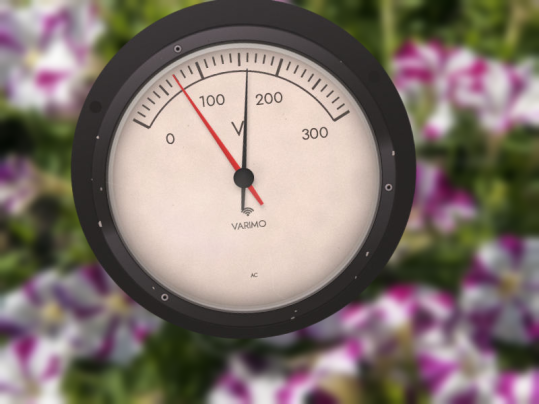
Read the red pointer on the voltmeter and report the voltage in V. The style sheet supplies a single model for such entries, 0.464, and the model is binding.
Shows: 70
